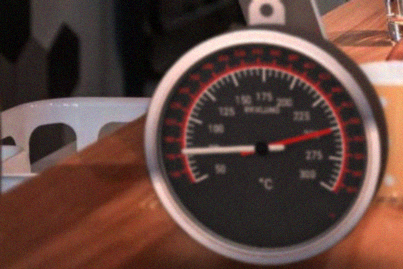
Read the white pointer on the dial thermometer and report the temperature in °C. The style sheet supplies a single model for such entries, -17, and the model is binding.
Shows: 75
